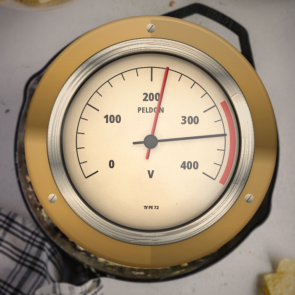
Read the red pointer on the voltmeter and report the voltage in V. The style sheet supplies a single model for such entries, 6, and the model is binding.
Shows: 220
